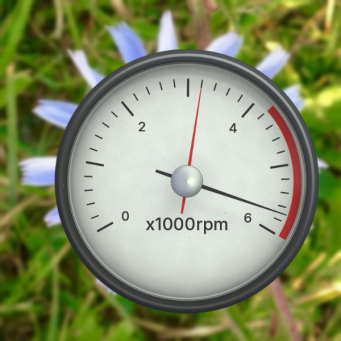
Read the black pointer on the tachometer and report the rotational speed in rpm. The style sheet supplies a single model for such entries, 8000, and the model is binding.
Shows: 5700
